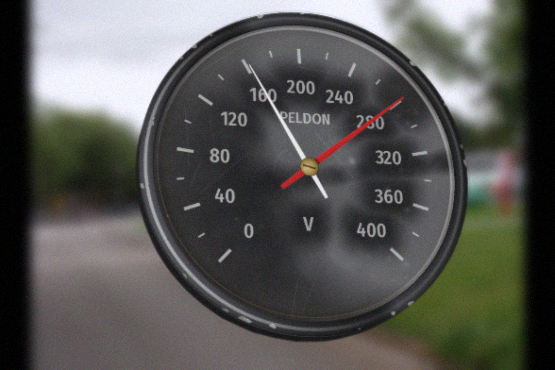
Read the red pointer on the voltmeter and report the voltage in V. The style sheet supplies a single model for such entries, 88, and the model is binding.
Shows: 280
